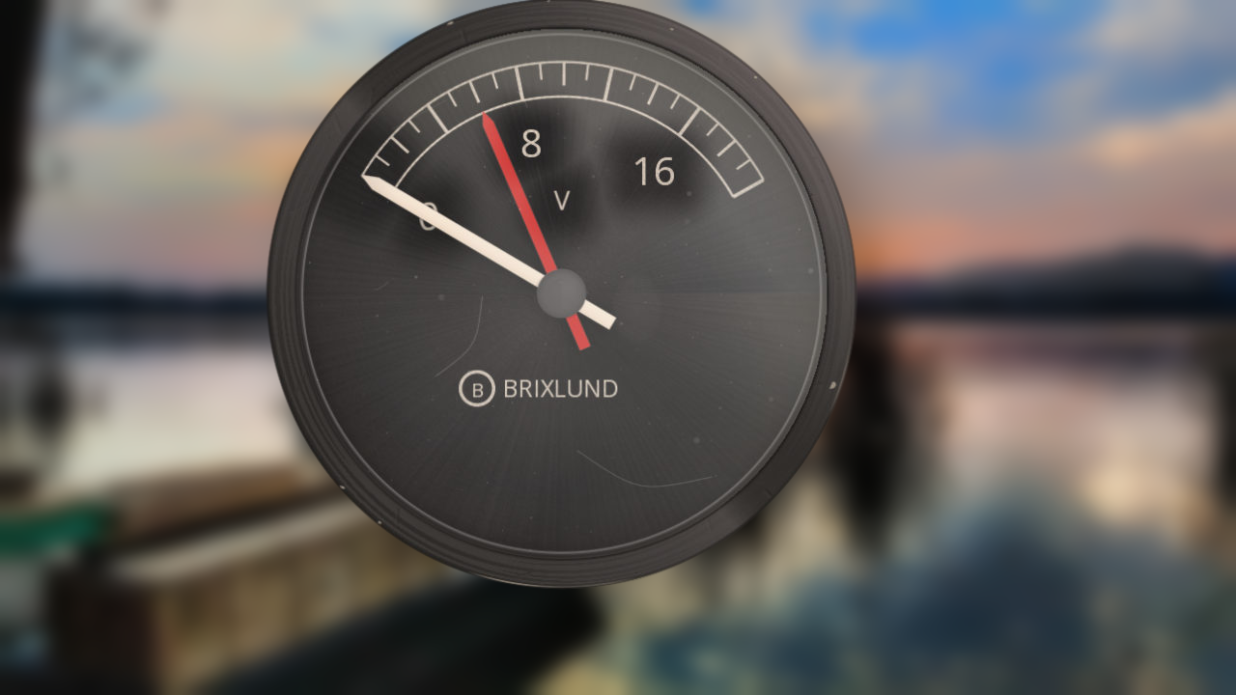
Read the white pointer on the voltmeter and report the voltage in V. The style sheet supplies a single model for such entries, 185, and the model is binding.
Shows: 0
